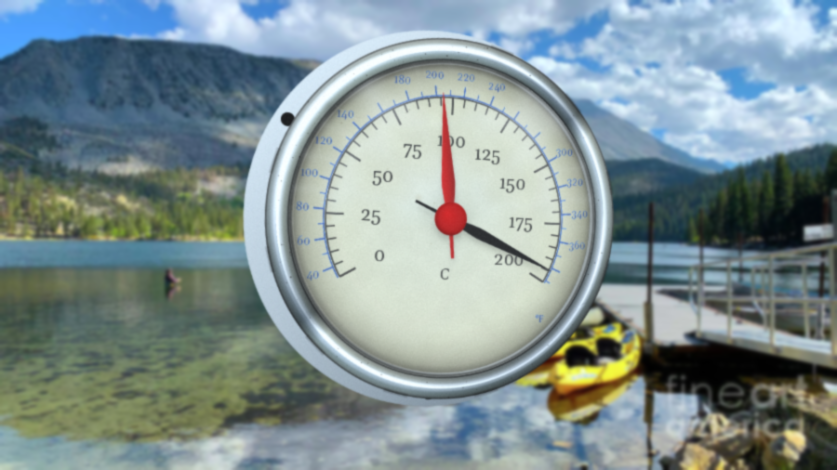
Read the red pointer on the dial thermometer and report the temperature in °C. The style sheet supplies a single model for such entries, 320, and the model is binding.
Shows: 95
